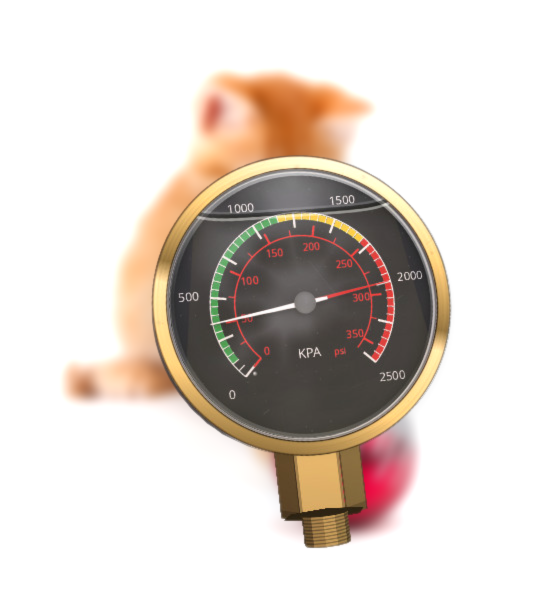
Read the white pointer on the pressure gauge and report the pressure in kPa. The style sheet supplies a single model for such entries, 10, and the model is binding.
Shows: 350
